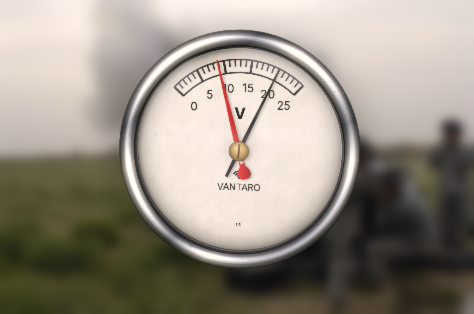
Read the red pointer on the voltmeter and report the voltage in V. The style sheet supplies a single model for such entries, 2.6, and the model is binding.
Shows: 9
